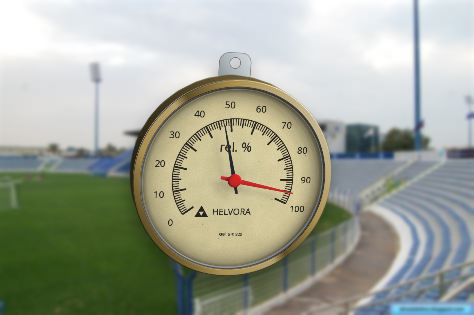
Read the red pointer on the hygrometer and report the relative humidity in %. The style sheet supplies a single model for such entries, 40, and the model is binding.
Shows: 95
